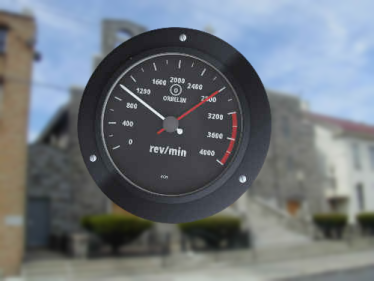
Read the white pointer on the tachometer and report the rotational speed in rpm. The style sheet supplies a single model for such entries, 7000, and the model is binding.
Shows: 1000
